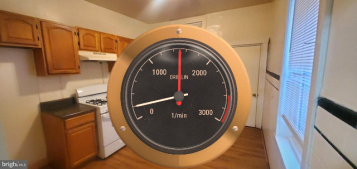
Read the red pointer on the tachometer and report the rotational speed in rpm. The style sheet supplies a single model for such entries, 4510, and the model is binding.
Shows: 1500
